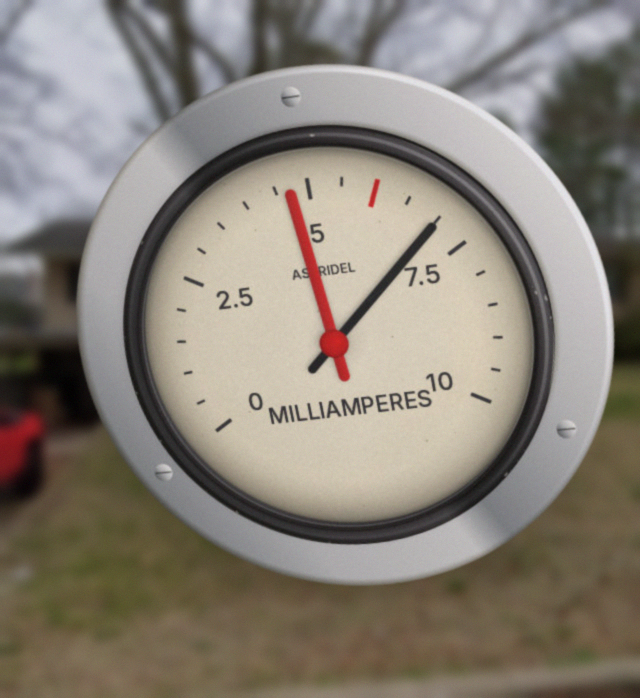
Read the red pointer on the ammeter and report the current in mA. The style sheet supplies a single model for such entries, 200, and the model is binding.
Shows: 4.75
